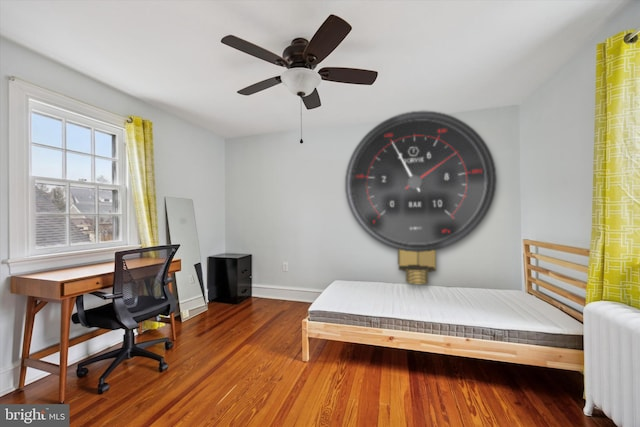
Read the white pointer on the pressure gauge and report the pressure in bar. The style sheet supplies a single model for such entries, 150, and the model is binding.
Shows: 4
